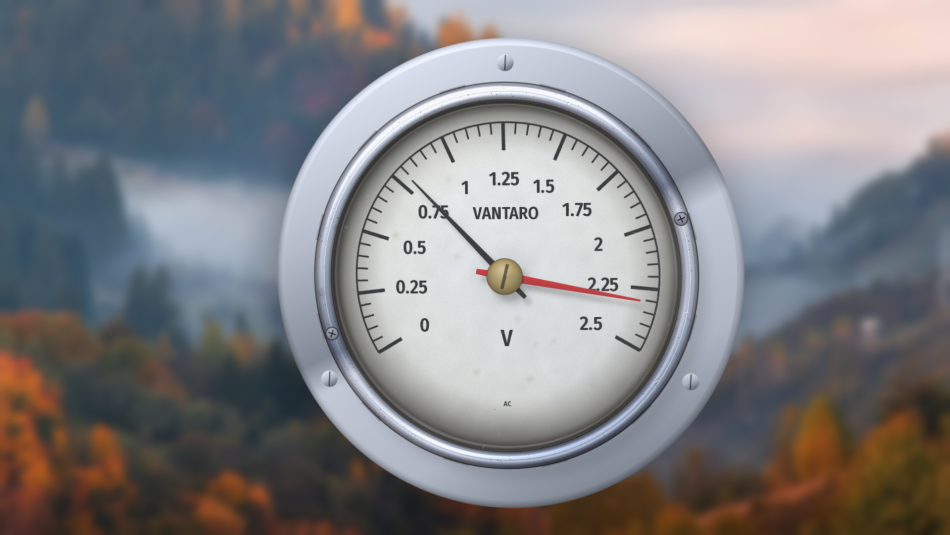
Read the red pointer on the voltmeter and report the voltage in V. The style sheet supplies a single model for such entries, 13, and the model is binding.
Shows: 2.3
